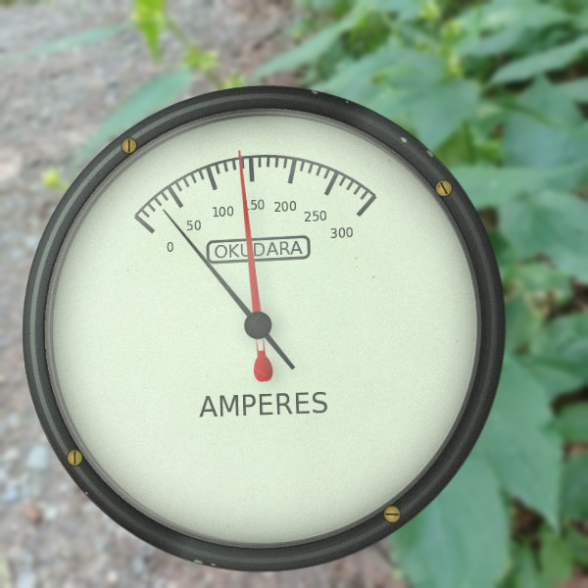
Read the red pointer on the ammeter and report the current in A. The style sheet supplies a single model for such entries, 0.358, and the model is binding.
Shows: 140
